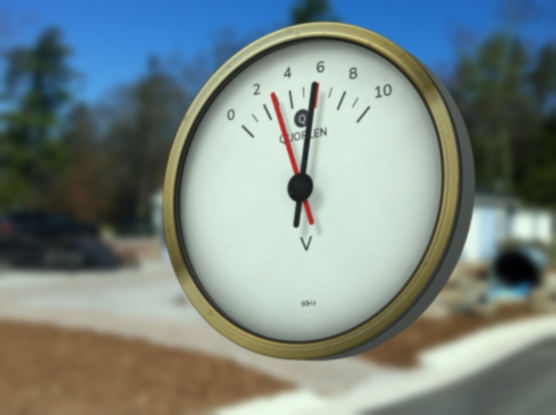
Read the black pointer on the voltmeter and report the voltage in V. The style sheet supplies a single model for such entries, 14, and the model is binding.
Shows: 6
